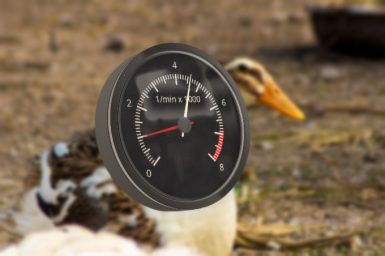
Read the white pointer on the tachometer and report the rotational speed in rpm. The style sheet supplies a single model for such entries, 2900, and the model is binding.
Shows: 4500
